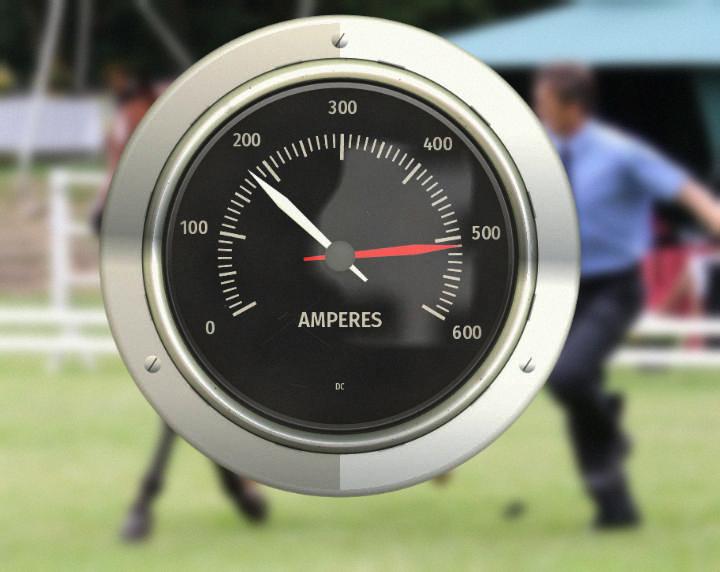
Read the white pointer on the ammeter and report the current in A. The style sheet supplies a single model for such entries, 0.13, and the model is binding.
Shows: 180
